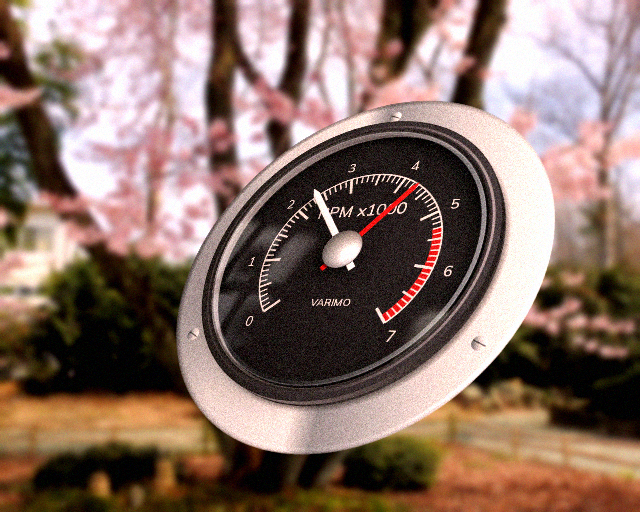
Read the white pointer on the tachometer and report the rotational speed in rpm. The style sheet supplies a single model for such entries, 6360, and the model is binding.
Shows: 2400
